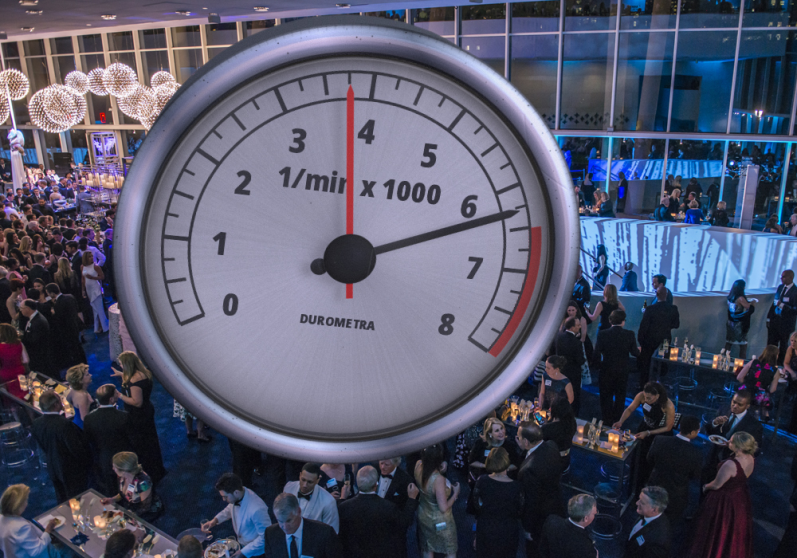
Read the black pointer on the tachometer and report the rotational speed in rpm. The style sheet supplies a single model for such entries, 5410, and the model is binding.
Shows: 6250
